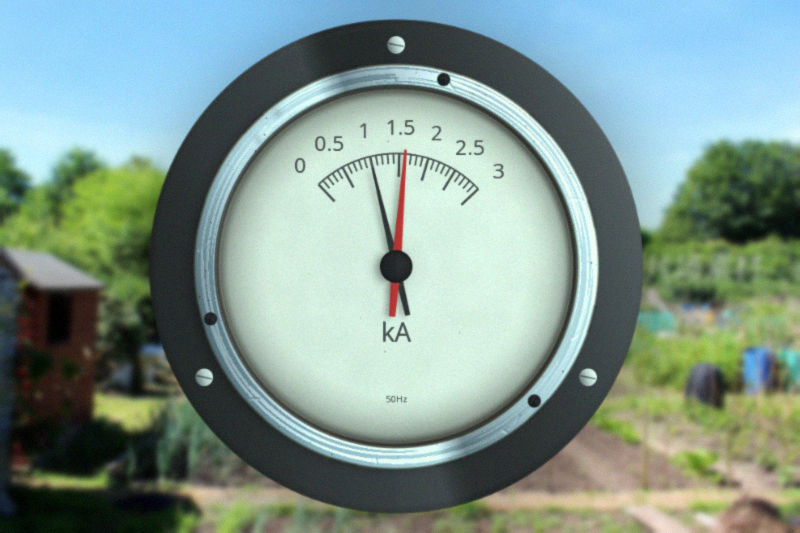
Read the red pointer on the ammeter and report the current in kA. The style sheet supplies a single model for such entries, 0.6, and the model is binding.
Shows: 1.6
